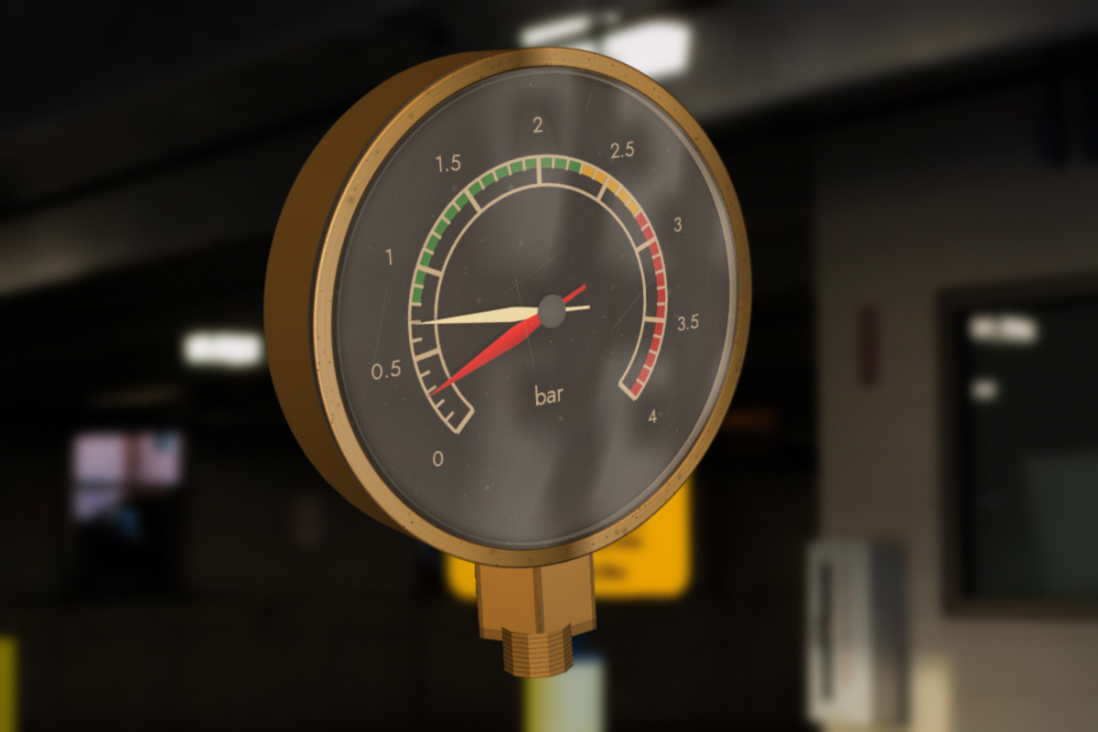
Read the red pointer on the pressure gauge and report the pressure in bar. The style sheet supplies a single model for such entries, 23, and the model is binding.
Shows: 0.3
